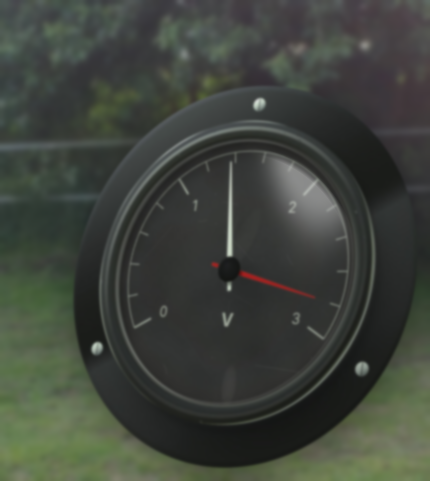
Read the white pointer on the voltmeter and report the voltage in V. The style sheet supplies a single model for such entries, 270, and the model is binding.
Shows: 1.4
